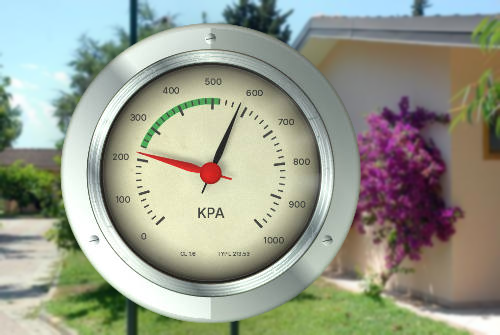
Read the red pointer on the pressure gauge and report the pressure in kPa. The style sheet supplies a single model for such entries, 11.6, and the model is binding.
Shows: 220
